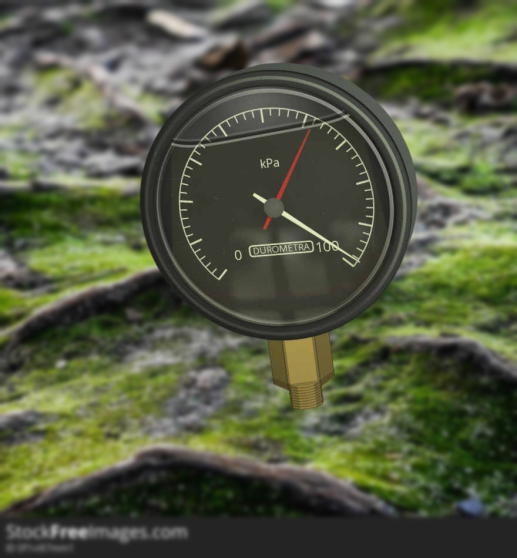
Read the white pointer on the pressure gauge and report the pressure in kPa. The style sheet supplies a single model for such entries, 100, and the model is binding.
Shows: 98
